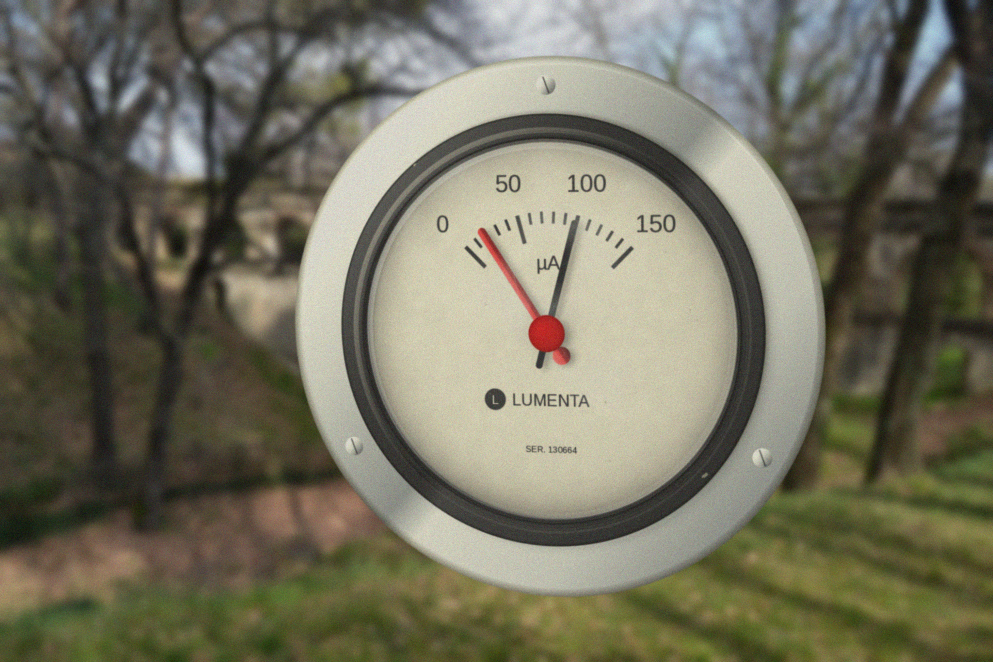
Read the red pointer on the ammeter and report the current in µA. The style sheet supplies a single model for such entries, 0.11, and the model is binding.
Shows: 20
